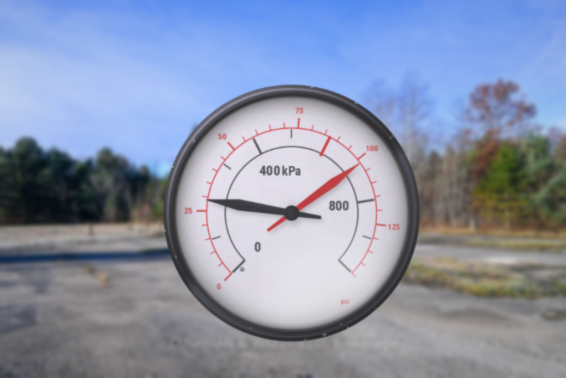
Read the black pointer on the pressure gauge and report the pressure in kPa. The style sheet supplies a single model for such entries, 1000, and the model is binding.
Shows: 200
